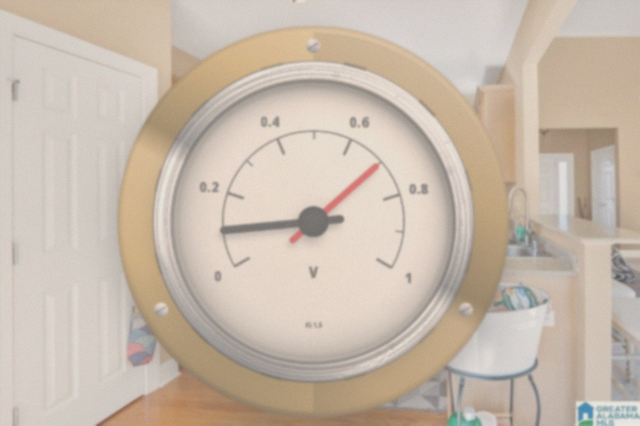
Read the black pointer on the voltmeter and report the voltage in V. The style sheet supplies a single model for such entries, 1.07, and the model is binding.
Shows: 0.1
